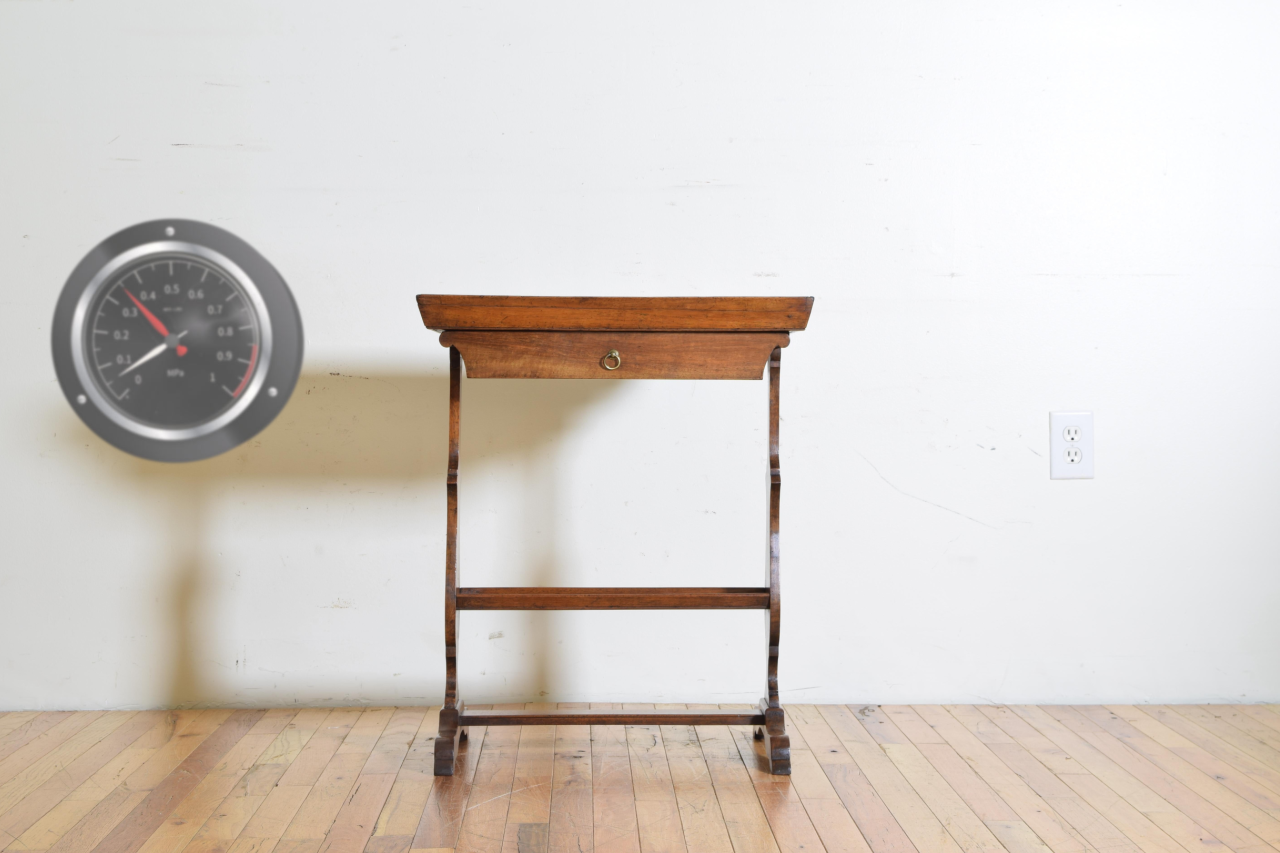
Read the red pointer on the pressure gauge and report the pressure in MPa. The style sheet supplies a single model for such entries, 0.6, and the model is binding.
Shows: 0.35
